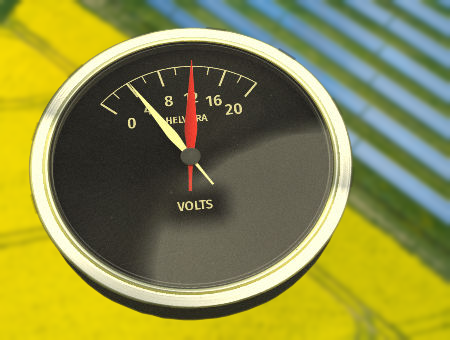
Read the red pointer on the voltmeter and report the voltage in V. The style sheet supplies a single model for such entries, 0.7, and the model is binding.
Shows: 12
